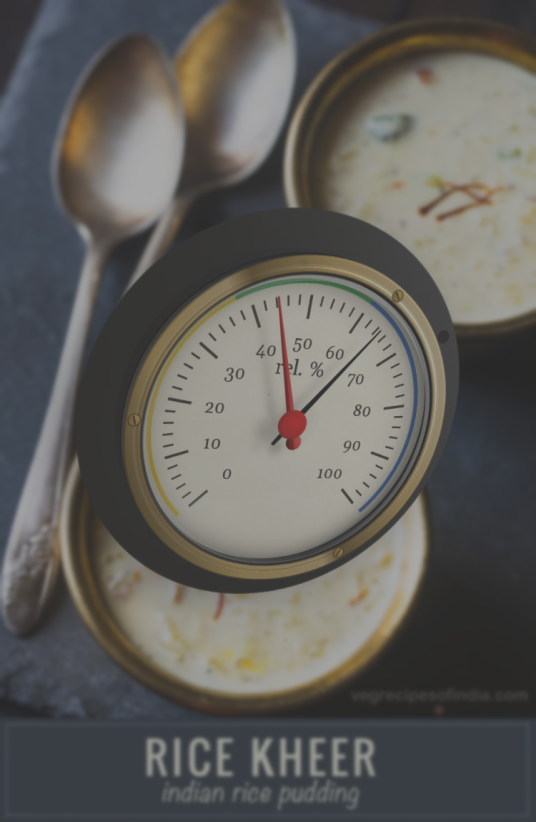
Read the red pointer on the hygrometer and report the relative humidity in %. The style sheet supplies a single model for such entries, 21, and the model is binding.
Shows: 44
